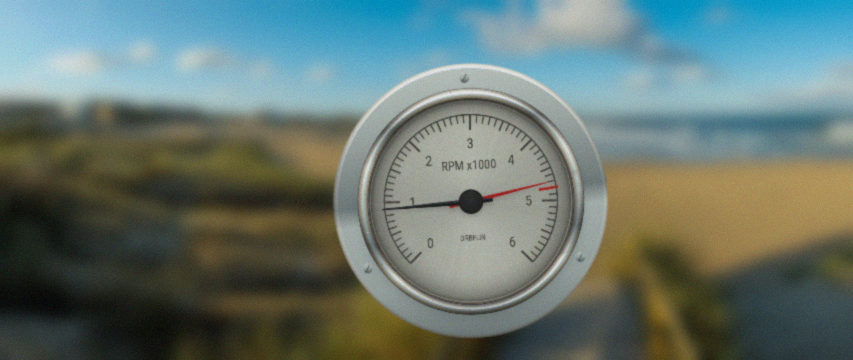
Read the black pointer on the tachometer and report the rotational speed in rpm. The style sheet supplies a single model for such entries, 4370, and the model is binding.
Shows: 900
